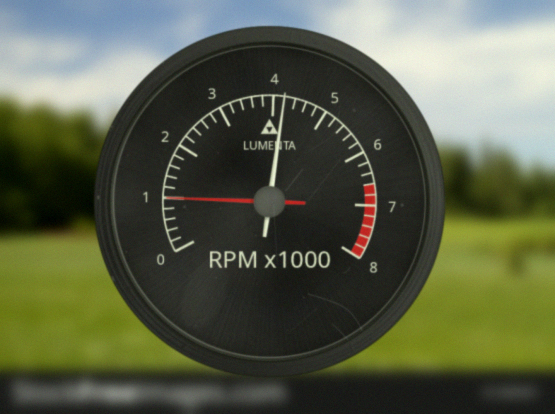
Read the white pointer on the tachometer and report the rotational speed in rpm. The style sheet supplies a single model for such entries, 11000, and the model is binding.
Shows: 4200
